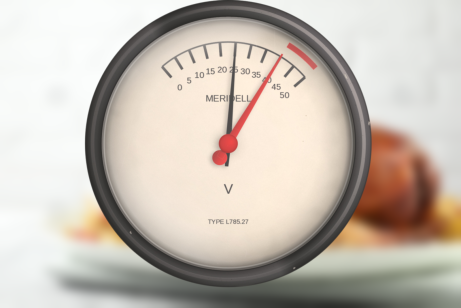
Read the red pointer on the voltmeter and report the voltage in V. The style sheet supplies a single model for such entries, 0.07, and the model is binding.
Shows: 40
